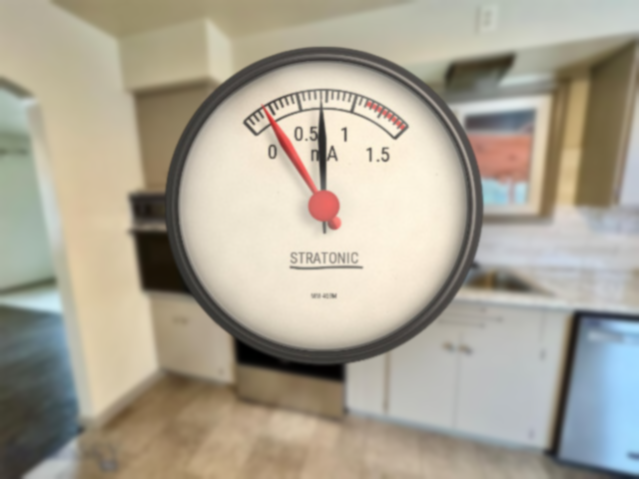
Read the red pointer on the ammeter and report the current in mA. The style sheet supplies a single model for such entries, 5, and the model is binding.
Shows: 0.2
